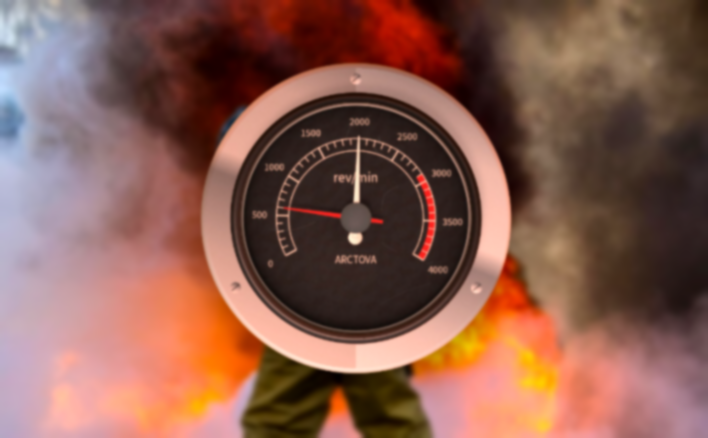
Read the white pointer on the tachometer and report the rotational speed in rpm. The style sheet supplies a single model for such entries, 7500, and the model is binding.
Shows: 2000
